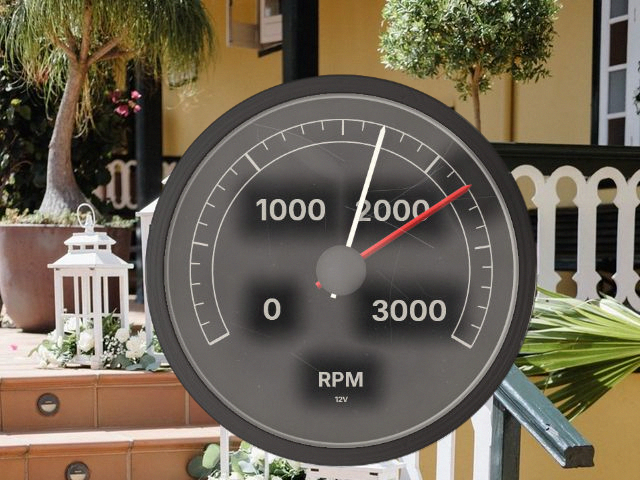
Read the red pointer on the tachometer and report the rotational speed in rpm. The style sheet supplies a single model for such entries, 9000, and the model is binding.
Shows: 2200
